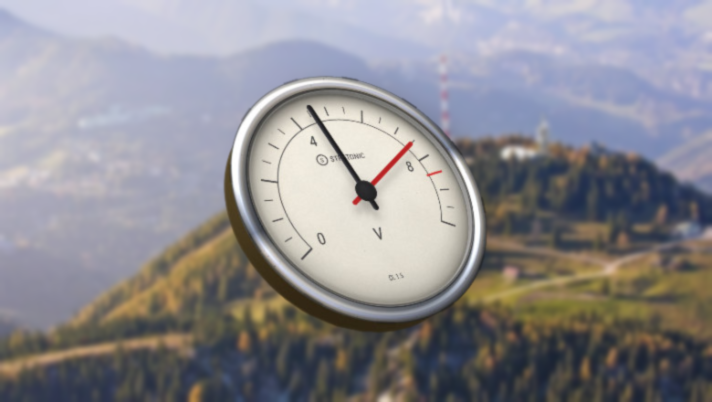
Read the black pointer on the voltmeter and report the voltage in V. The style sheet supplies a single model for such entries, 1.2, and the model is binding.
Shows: 4.5
